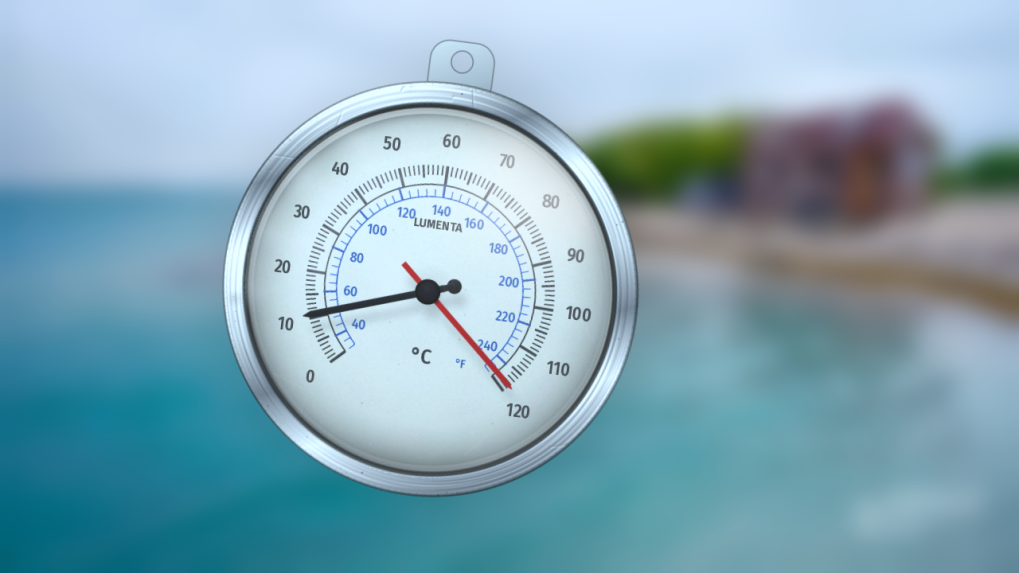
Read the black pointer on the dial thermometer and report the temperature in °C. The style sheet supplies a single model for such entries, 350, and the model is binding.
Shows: 11
